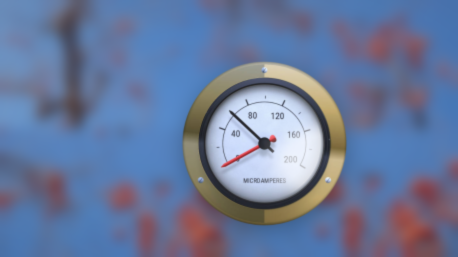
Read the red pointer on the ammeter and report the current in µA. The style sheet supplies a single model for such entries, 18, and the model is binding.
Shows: 0
